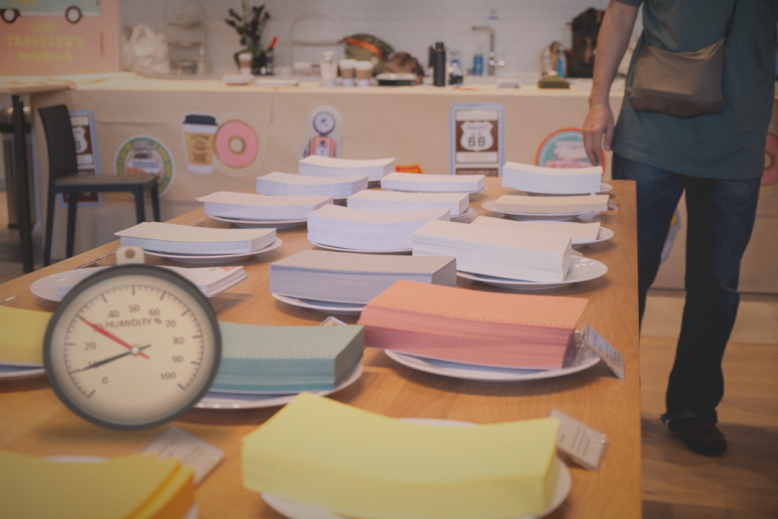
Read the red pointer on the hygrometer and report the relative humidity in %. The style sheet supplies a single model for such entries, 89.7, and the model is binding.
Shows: 30
